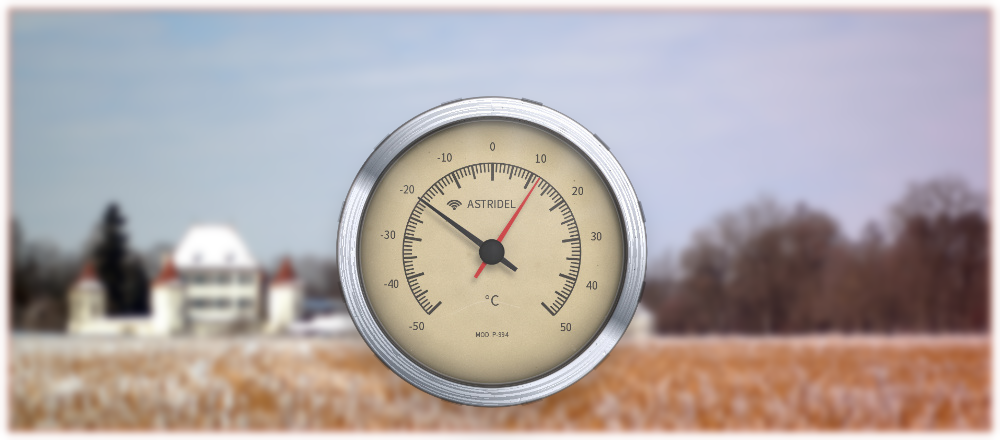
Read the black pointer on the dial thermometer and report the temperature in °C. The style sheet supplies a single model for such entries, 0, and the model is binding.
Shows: -20
